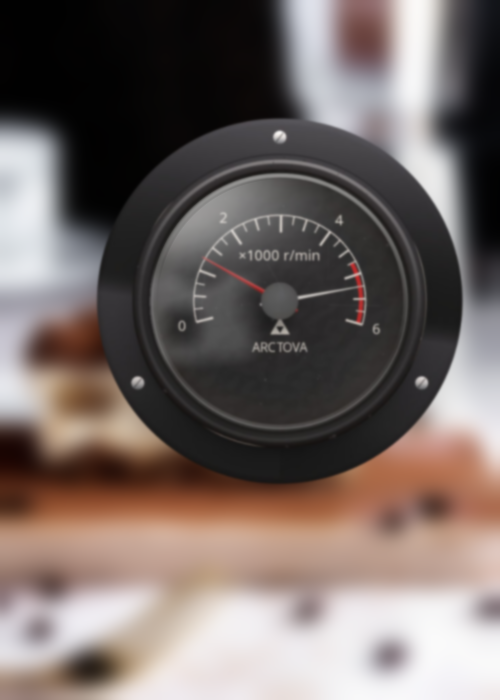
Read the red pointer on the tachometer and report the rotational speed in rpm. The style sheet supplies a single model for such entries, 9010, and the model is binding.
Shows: 1250
